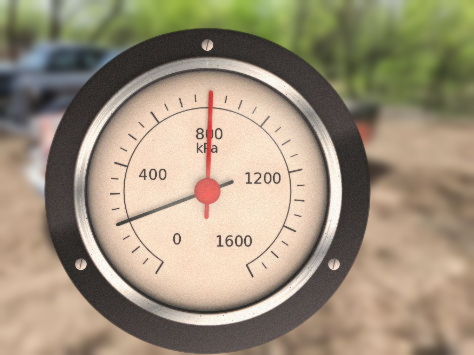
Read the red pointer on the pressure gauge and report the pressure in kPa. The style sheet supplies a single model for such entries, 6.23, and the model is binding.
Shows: 800
